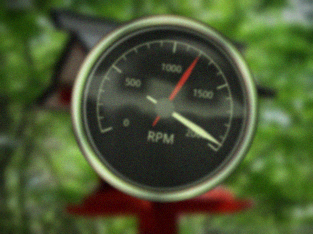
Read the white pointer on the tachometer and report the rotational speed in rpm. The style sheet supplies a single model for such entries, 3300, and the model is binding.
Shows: 1950
